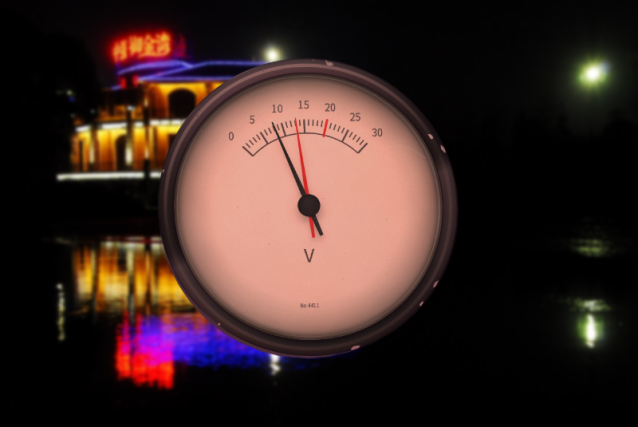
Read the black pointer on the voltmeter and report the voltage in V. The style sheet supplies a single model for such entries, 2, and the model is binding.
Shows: 8
